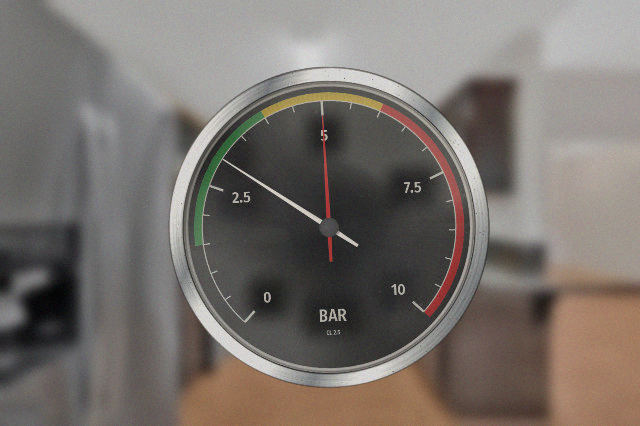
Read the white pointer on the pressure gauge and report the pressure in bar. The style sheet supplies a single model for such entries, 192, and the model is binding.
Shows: 3
